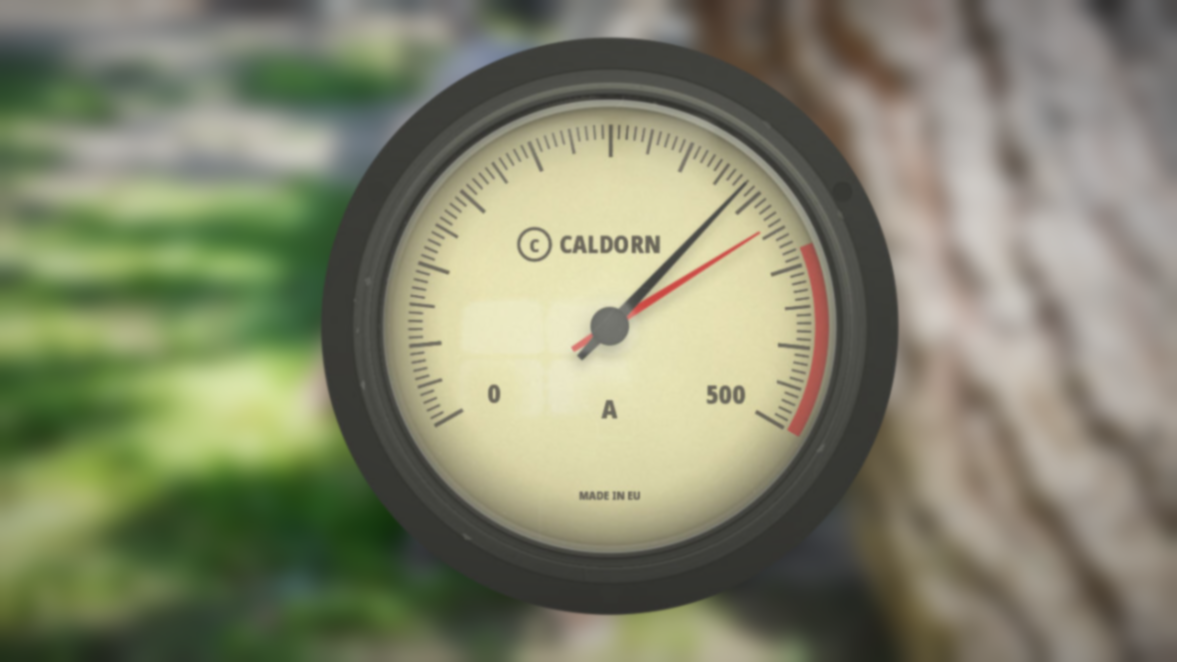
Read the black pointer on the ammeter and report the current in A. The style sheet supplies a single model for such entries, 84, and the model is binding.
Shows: 340
